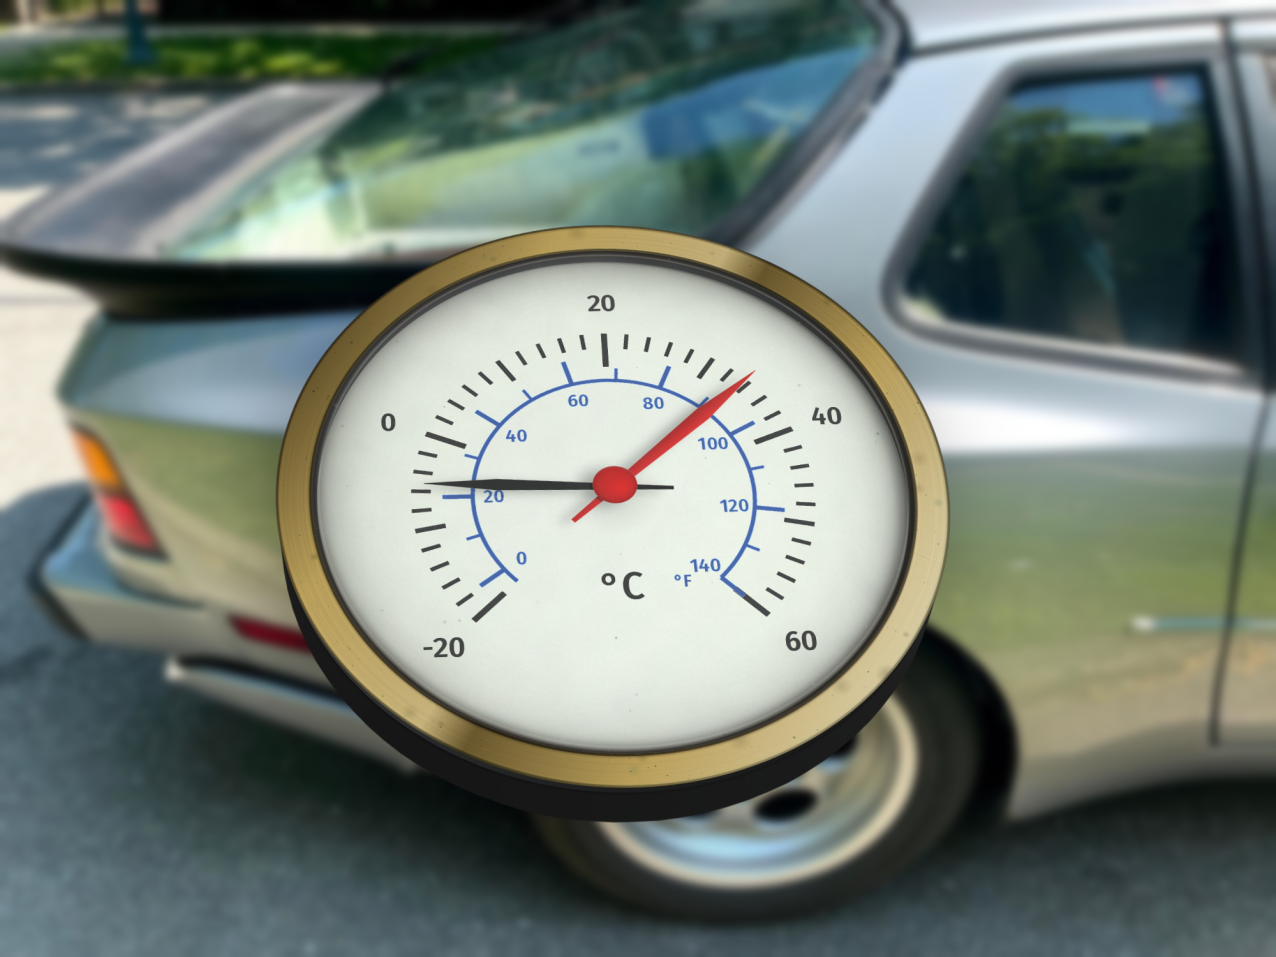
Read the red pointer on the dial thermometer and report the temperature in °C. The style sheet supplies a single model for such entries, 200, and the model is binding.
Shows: 34
